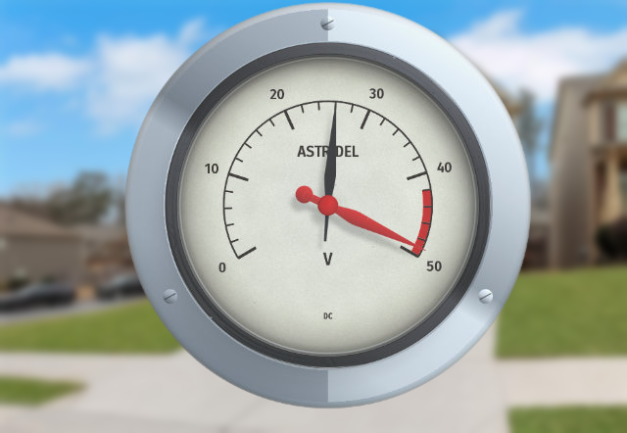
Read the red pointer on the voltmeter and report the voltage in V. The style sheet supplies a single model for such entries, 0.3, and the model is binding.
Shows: 49
